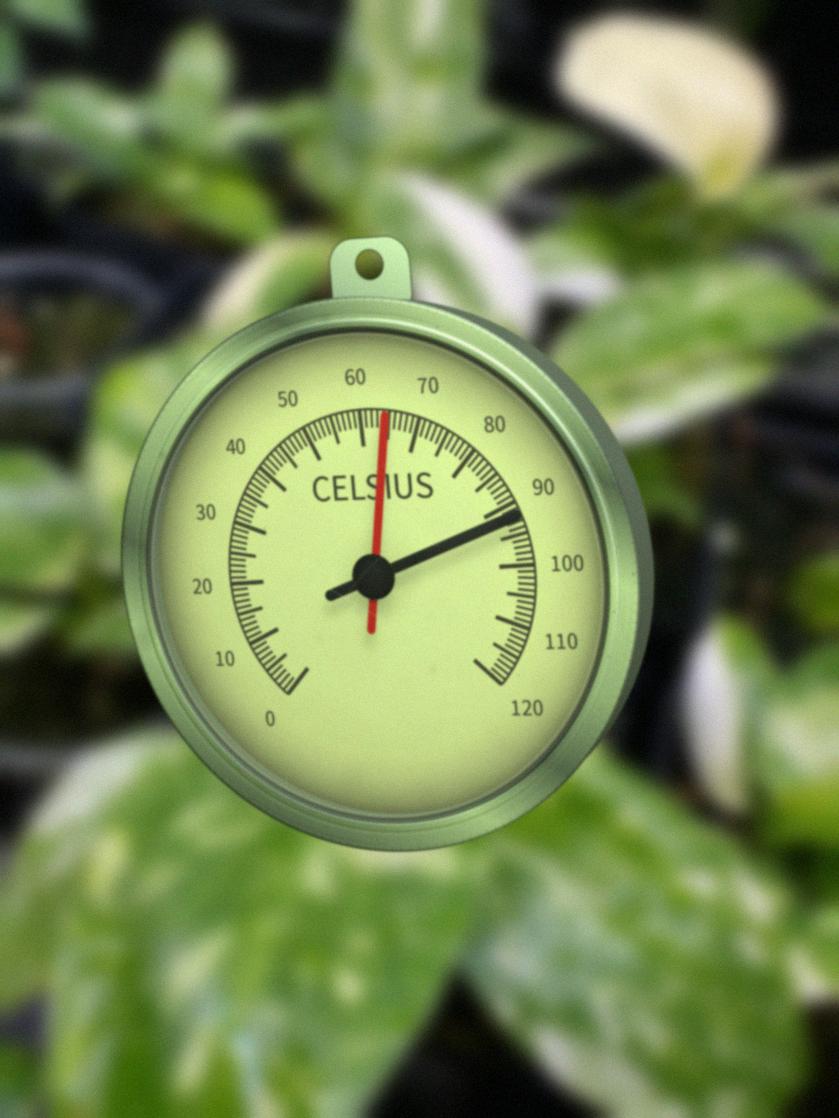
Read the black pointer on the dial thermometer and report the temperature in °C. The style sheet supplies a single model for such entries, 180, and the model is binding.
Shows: 92
